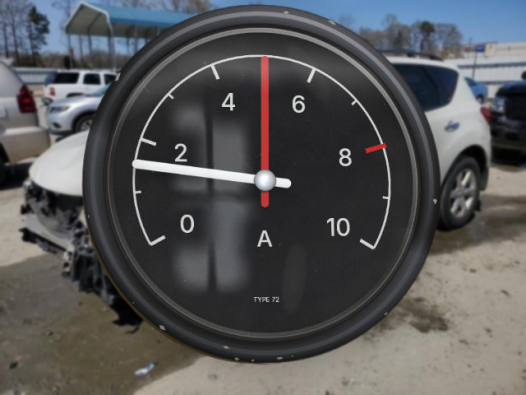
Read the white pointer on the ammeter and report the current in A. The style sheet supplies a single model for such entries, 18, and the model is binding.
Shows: 1.5
